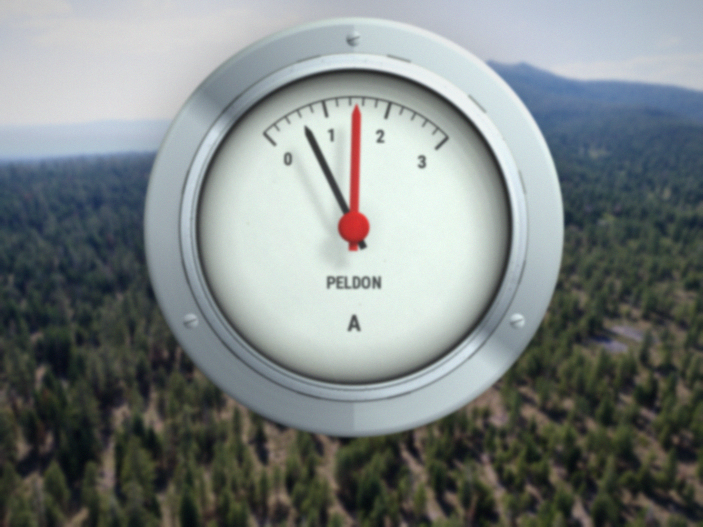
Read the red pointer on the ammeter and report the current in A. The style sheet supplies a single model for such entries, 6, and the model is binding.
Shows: 1.5
